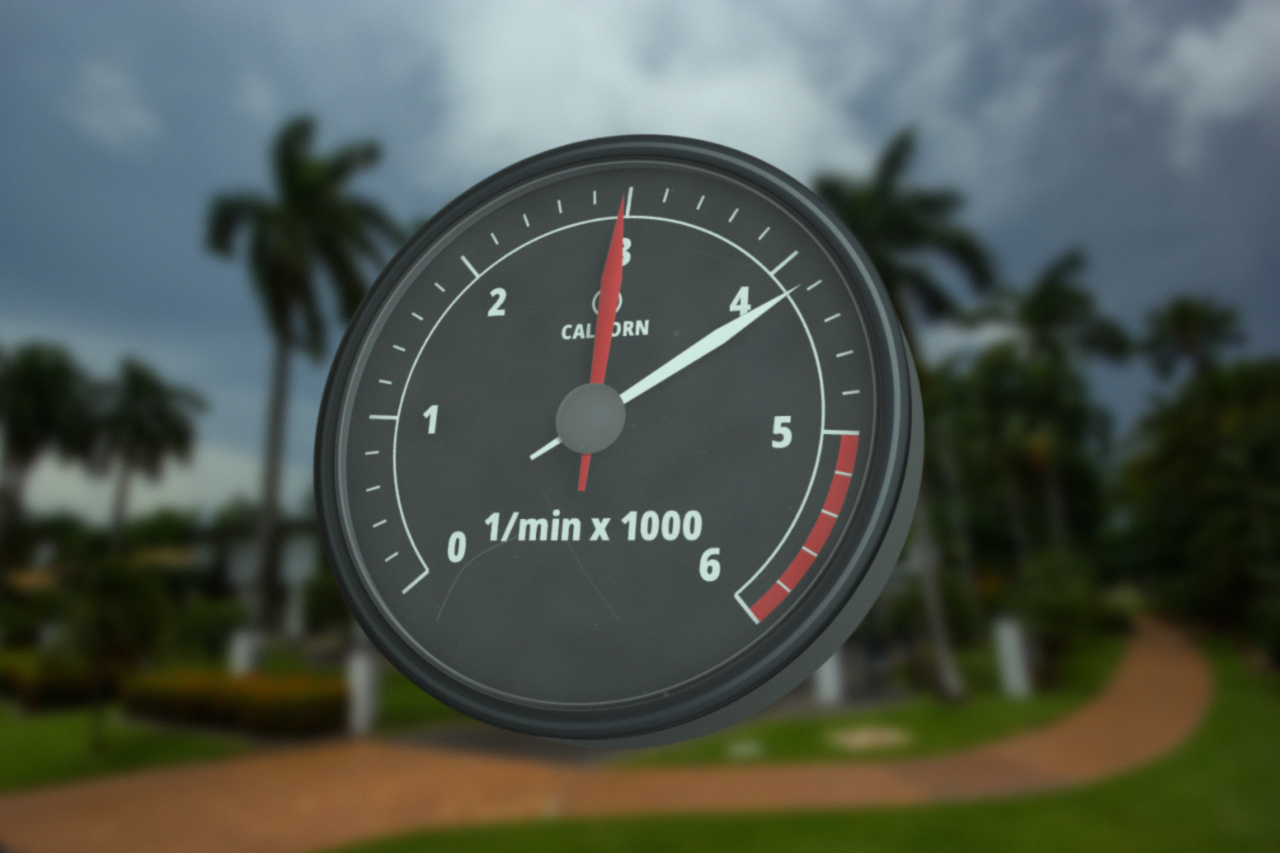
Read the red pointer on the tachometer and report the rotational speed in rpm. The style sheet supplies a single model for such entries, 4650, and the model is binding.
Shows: 3000
